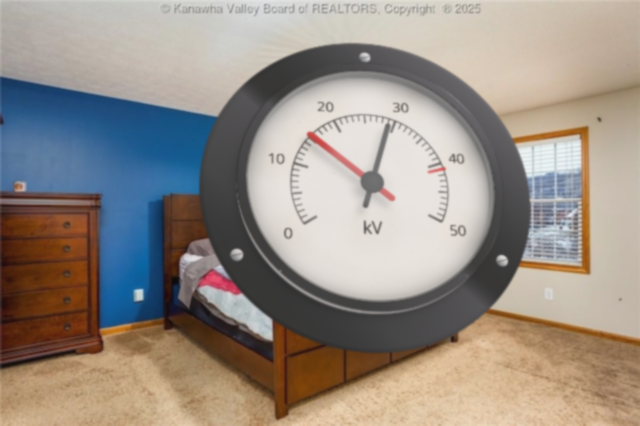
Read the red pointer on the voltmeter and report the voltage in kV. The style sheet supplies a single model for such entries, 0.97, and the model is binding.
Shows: 15
